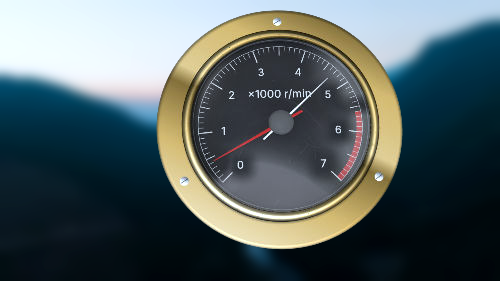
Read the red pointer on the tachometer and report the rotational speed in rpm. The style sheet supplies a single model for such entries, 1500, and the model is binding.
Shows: 400
